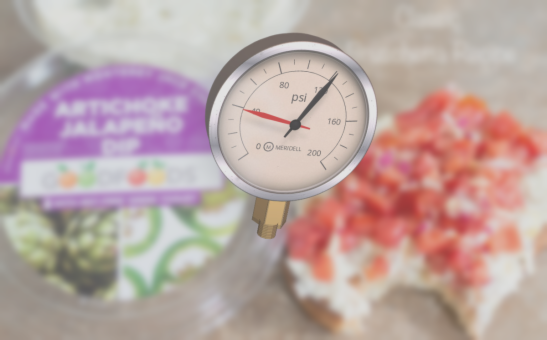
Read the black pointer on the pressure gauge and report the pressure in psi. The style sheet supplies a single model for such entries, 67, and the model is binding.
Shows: 120
